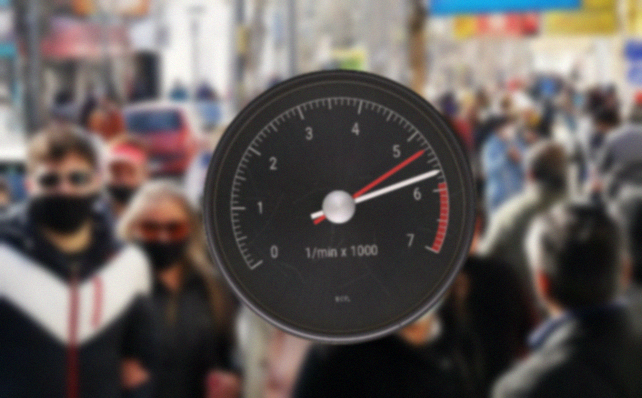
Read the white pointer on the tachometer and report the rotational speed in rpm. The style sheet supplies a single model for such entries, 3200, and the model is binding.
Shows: 5700
